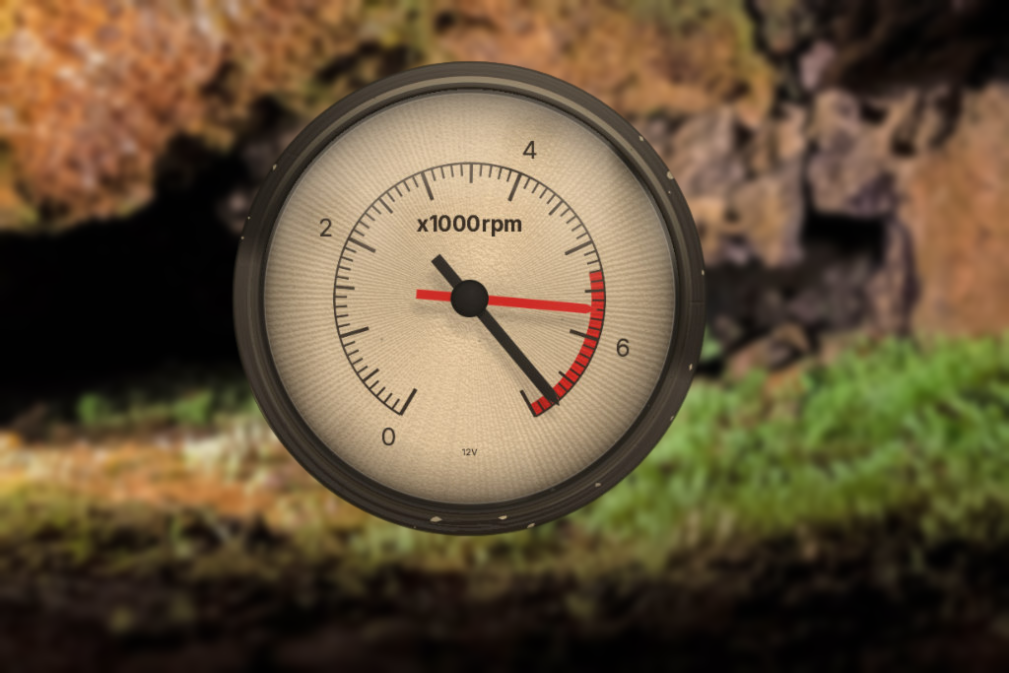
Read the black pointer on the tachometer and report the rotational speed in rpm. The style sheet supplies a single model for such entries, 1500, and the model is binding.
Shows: 6750
